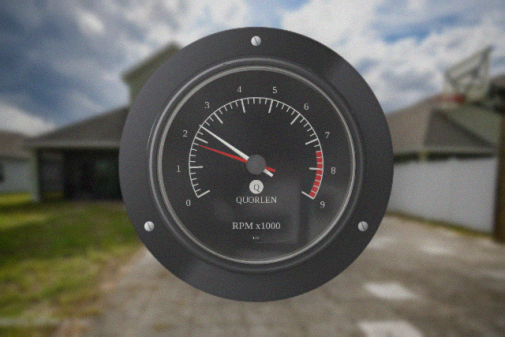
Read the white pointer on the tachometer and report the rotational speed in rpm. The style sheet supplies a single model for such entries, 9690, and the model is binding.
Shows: 2400
